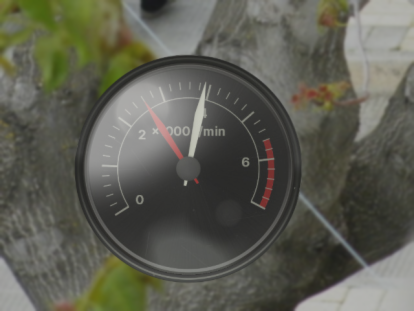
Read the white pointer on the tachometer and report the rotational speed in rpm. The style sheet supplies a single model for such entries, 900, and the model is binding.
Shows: 3900
